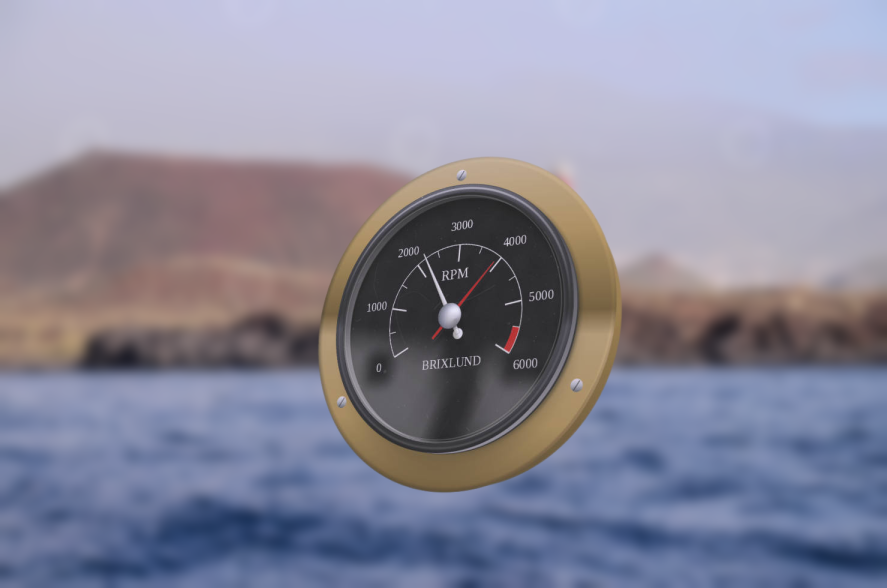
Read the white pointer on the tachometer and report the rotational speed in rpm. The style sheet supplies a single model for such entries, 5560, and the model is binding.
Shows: 2250
